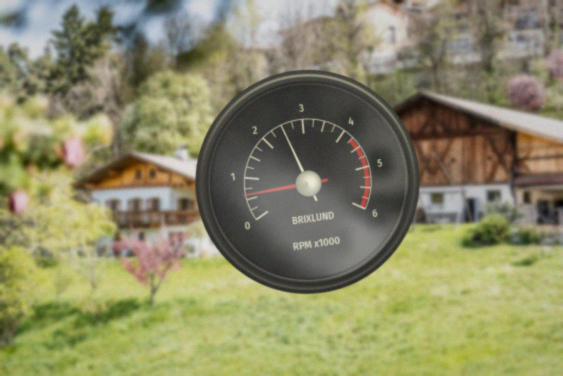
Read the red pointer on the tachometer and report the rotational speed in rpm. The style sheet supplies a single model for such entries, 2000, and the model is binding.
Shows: 625
